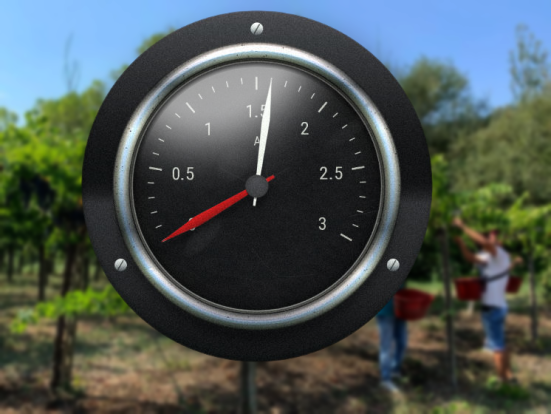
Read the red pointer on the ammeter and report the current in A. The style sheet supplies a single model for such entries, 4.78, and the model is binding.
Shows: 0
